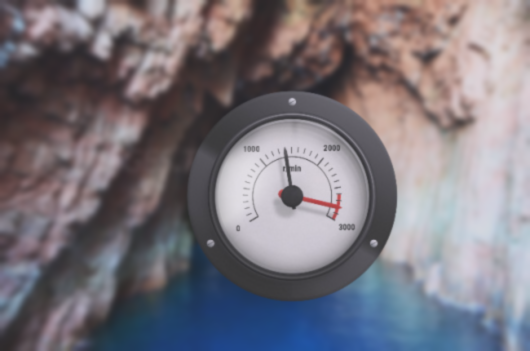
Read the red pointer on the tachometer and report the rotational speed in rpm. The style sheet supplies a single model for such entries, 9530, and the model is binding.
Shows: 2800
